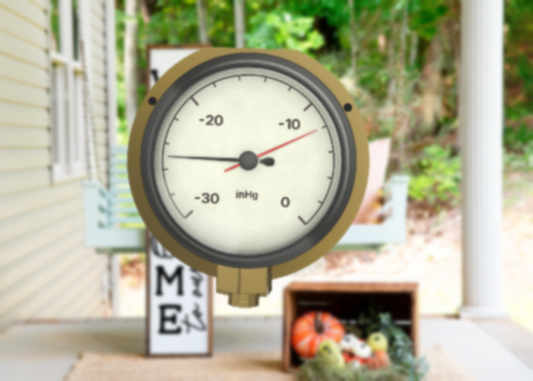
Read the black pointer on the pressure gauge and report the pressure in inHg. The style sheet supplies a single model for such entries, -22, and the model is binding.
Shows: -25
